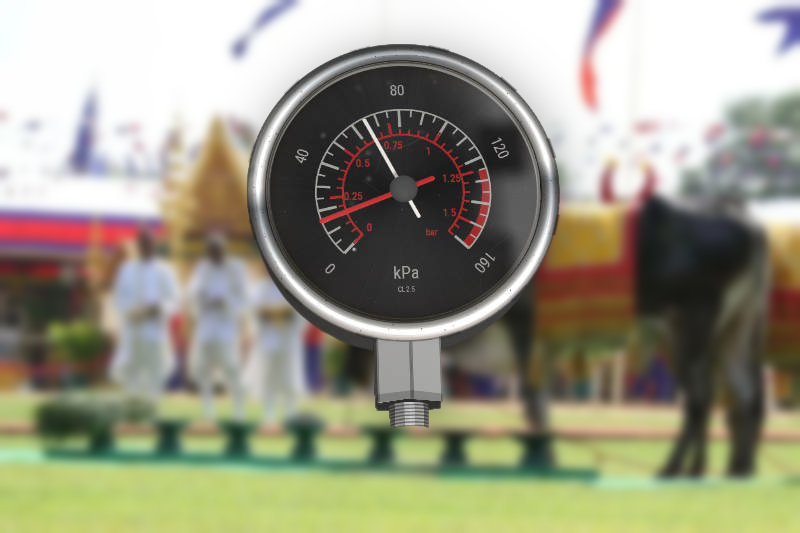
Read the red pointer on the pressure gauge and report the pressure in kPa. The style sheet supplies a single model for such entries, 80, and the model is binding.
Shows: 15
